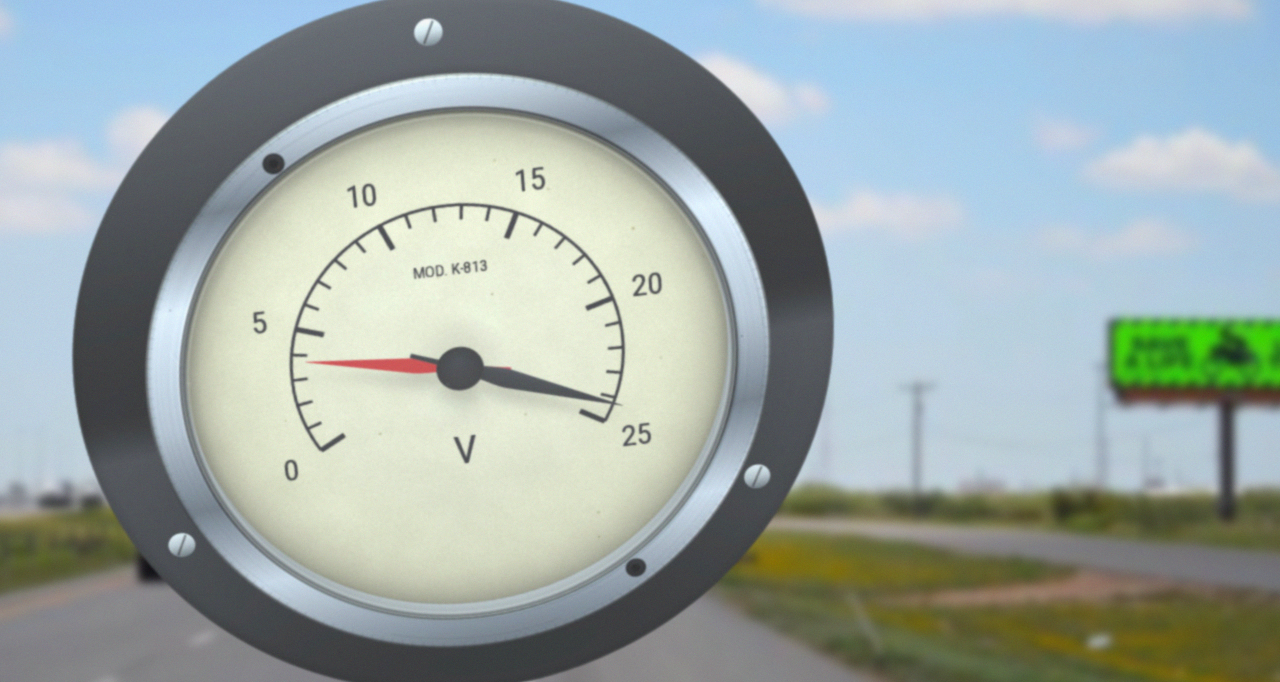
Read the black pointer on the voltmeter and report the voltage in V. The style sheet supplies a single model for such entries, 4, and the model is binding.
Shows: 24
